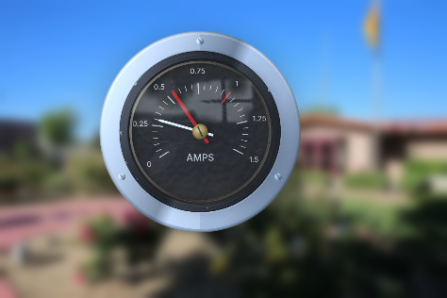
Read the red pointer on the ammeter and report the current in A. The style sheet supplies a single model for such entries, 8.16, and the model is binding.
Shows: 0.55
